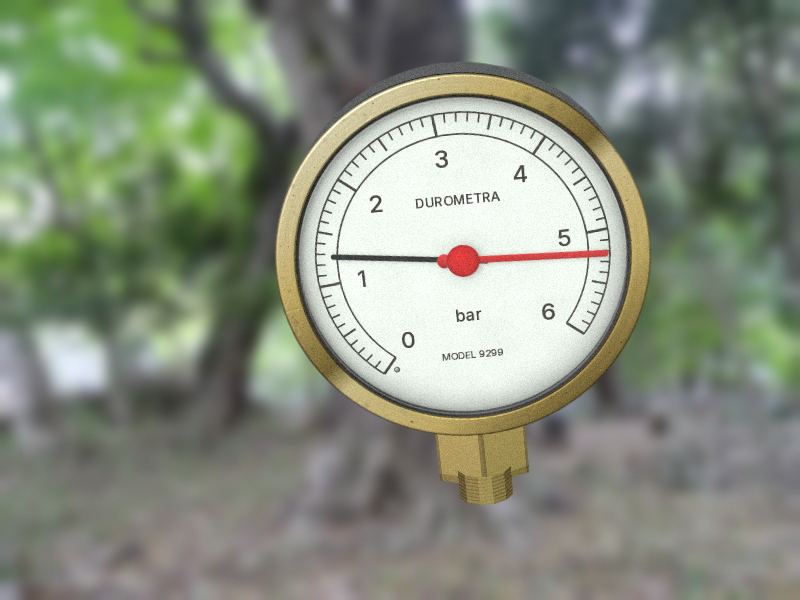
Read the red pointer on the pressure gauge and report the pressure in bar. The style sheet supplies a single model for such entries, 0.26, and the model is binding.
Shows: 5.2
